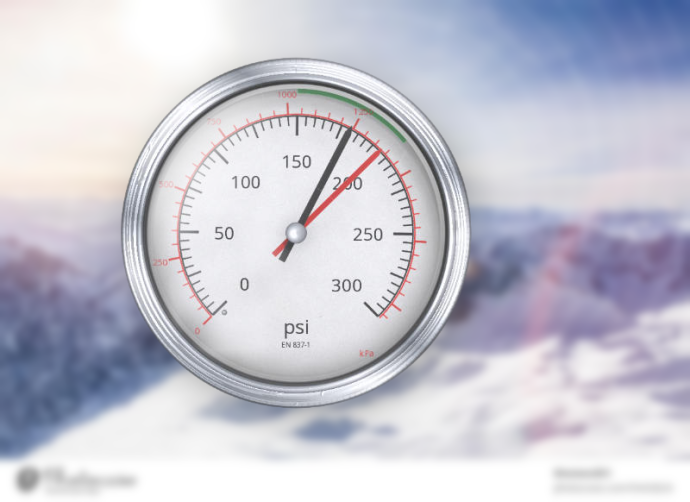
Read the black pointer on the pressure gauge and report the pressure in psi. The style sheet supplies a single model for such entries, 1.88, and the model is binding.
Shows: 180
